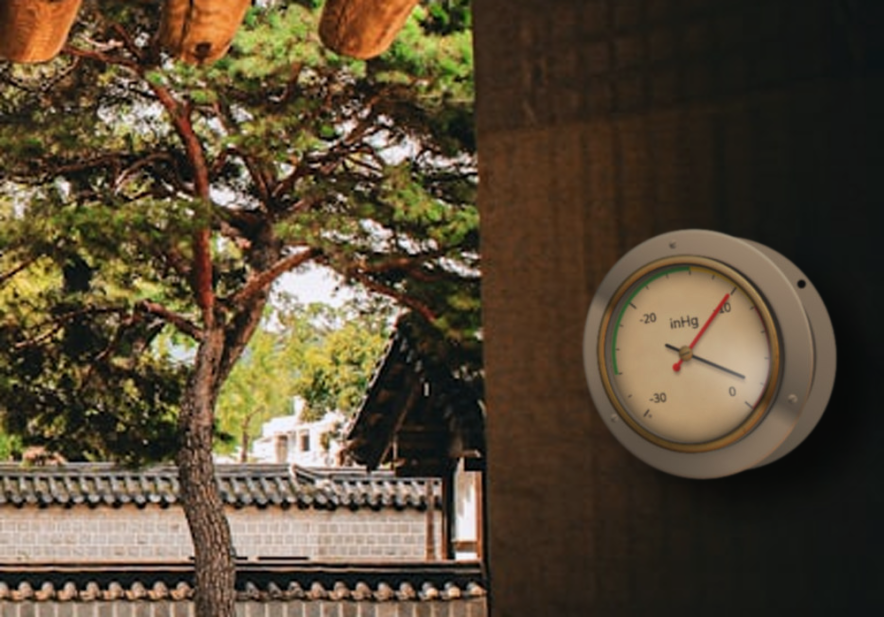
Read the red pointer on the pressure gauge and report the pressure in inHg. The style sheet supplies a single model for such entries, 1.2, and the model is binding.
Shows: -10
